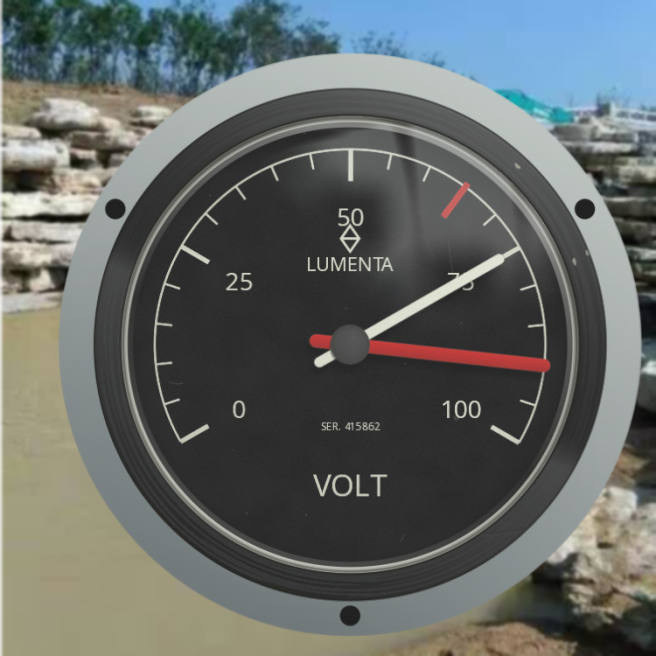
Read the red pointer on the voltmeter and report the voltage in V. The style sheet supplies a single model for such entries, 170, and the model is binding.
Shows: 90
